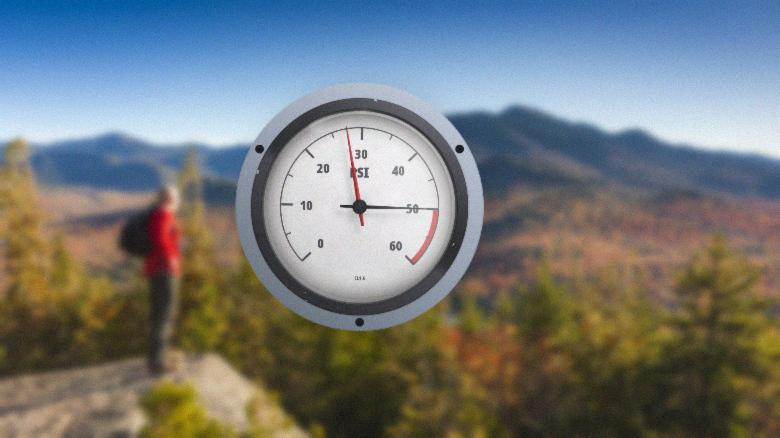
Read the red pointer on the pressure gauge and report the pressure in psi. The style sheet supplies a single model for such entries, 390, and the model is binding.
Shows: 27.5
